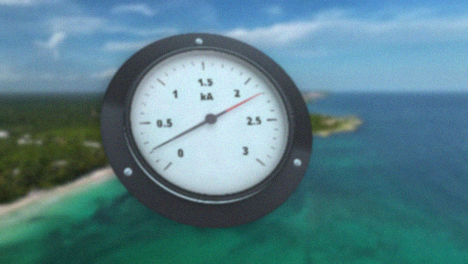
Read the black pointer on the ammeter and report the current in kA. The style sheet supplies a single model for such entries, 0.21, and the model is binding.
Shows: 0.2
